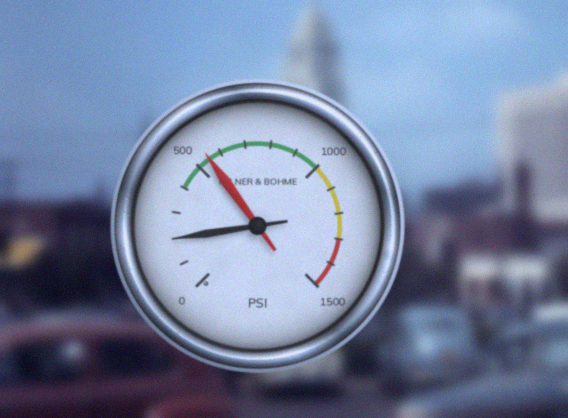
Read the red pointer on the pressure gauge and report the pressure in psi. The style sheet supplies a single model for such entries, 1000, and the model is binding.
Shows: 550
